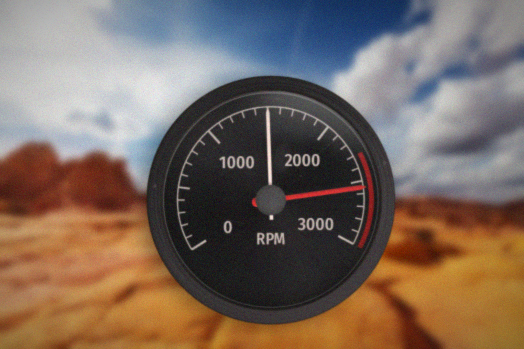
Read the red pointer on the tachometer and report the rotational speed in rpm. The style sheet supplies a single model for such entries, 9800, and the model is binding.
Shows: 2550
